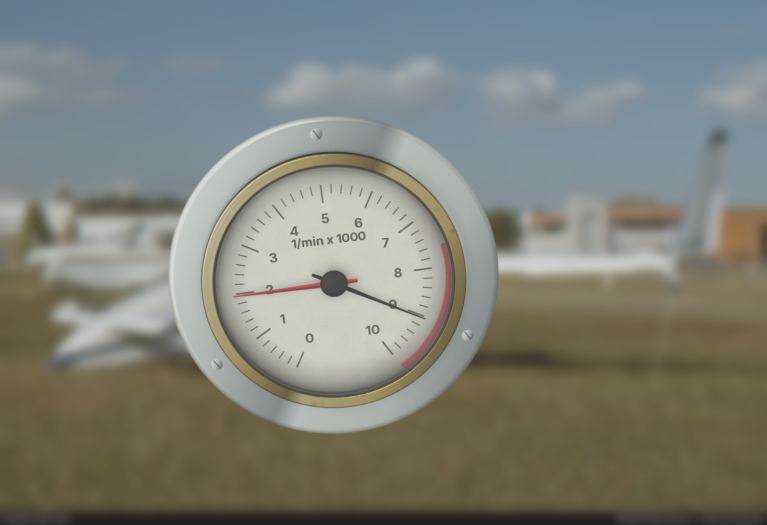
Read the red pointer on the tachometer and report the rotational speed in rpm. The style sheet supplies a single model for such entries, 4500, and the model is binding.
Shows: 2000
